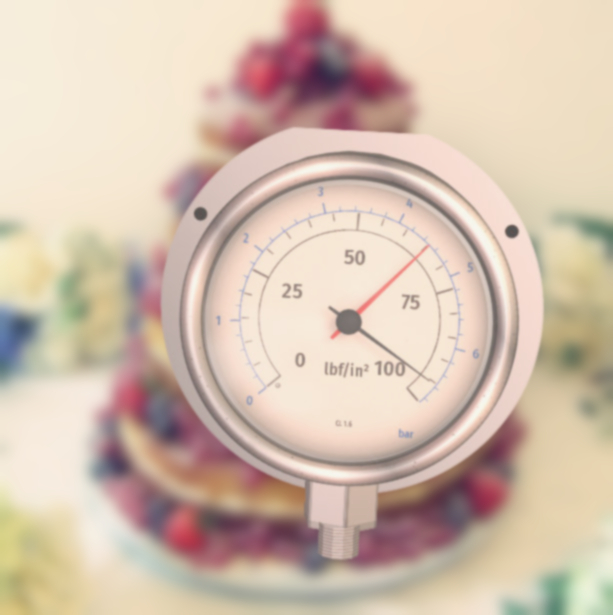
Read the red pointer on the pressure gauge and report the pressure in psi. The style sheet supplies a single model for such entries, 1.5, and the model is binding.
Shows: 65
